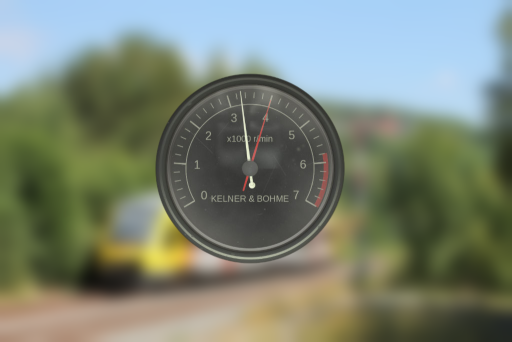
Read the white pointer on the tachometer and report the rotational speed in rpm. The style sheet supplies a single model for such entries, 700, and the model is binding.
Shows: 3300
